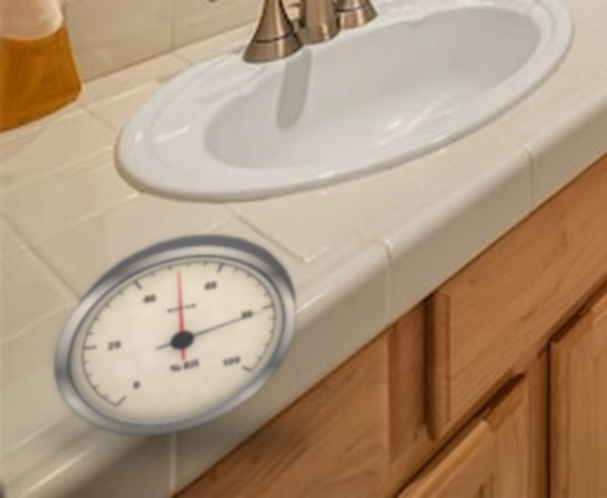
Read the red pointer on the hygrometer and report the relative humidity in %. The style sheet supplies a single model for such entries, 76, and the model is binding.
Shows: 50
